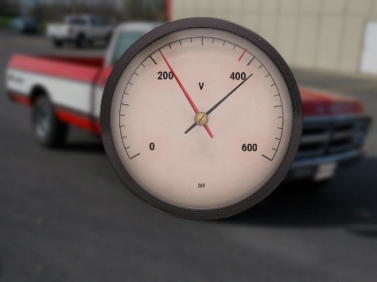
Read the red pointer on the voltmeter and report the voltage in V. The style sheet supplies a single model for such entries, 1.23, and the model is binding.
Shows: 220
